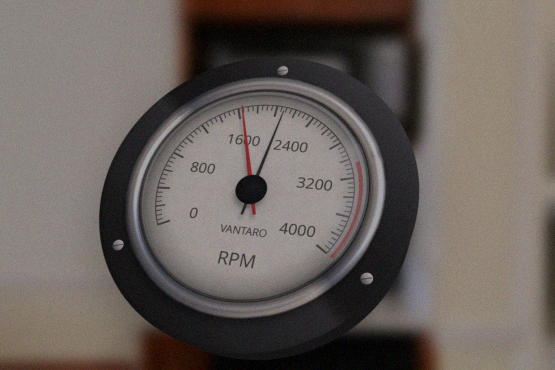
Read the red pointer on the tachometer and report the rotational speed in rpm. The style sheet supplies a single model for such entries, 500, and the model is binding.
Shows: 1650
